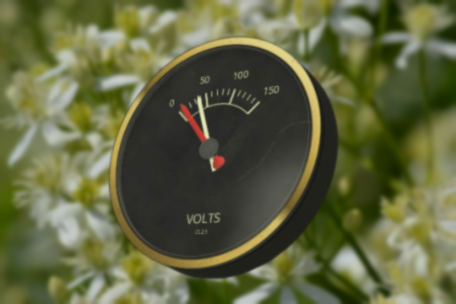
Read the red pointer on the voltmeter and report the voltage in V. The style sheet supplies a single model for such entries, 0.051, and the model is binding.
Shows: 10
